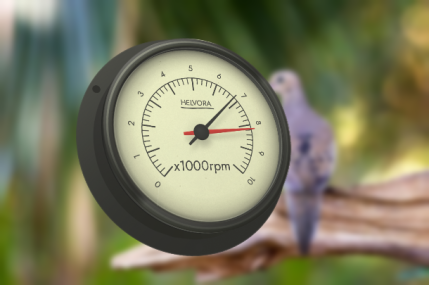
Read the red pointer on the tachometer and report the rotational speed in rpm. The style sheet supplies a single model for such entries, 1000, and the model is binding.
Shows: 8200
